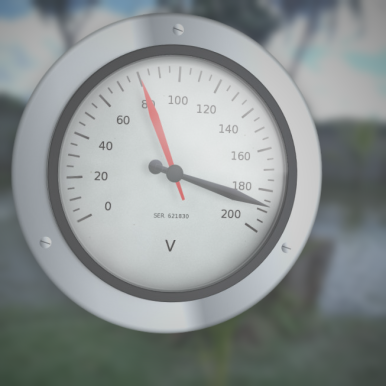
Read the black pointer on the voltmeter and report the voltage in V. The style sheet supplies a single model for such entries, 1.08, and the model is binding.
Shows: 187.5
